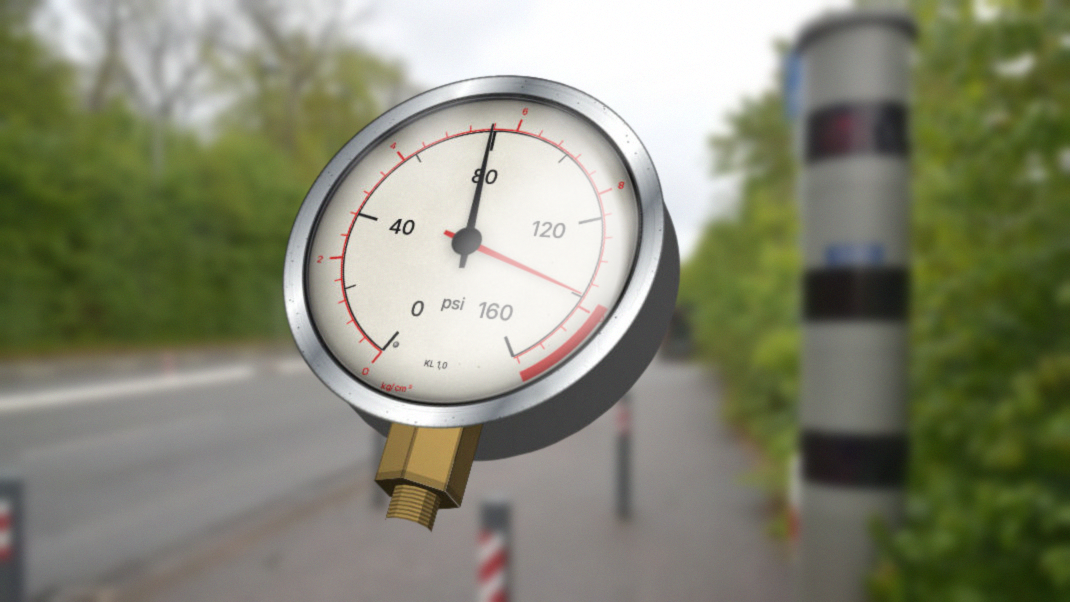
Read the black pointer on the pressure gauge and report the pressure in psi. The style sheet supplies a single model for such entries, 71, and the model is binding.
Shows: 80
